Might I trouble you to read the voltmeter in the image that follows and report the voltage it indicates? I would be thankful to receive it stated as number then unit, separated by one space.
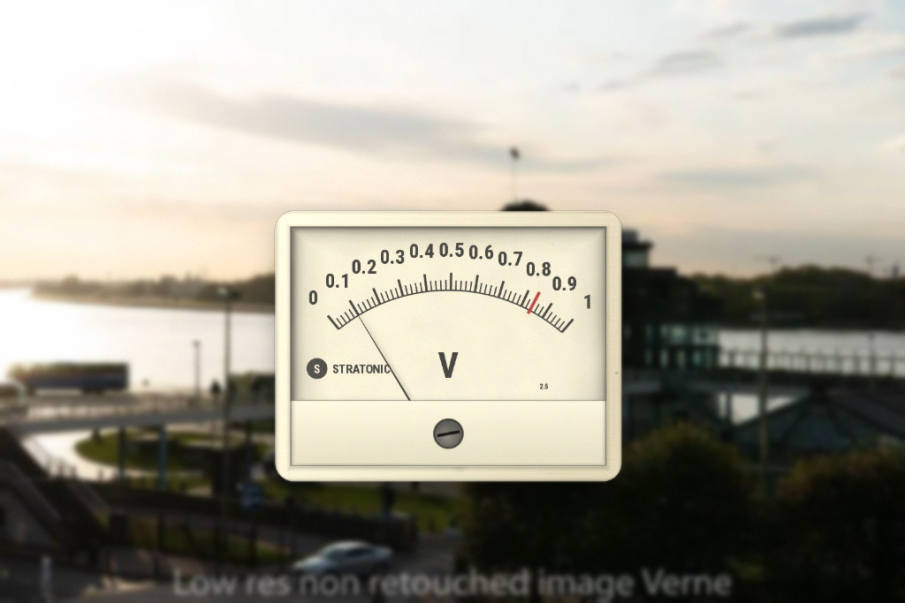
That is 0.1 V
